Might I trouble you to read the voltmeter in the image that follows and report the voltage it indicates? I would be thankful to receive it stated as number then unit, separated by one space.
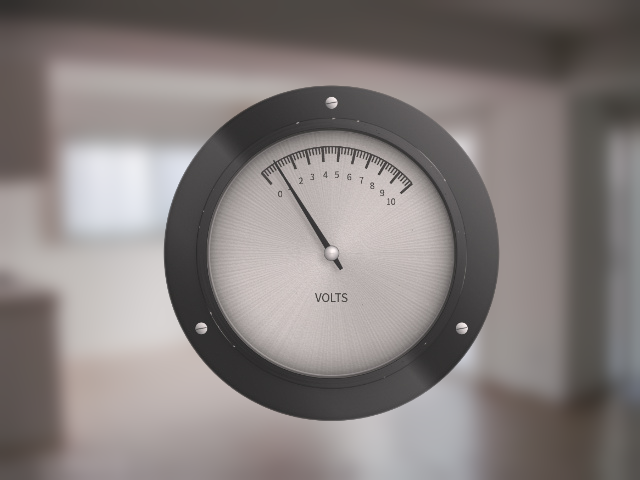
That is 1 V
